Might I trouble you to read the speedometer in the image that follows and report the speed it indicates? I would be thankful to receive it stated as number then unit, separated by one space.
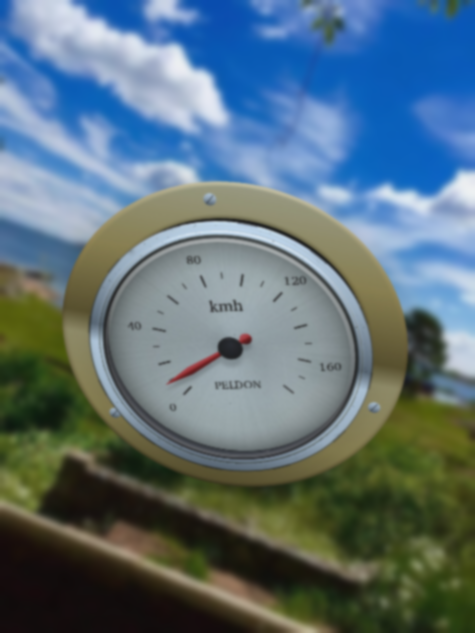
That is 10 km/h
